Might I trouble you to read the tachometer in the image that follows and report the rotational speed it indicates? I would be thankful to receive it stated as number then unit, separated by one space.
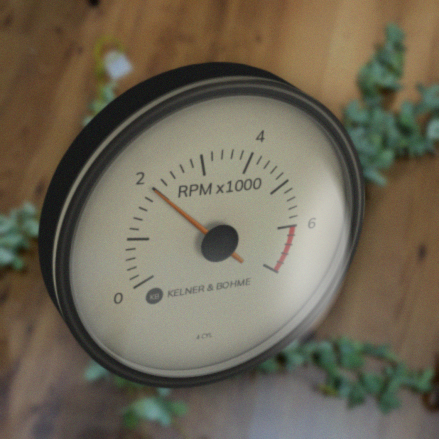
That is 2000 rpm
